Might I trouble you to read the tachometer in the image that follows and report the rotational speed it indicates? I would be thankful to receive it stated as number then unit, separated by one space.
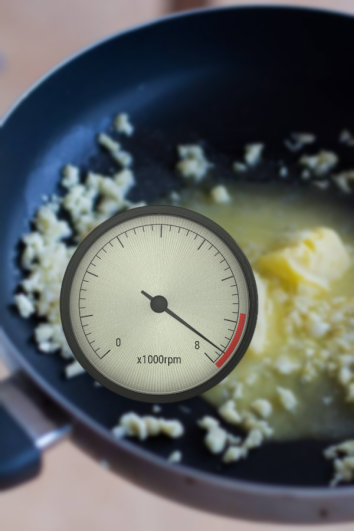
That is 7700 rpm
